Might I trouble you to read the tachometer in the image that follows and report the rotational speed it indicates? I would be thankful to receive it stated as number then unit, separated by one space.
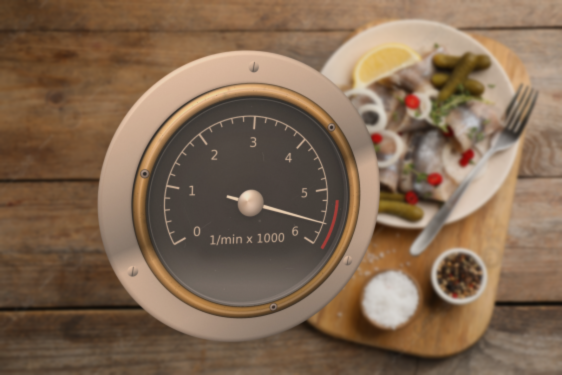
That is 5600 rpm
